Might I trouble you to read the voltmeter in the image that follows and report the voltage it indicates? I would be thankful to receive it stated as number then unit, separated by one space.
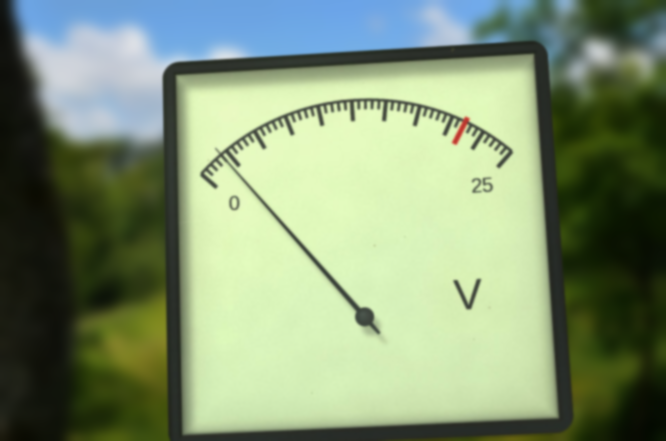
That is 2 V
